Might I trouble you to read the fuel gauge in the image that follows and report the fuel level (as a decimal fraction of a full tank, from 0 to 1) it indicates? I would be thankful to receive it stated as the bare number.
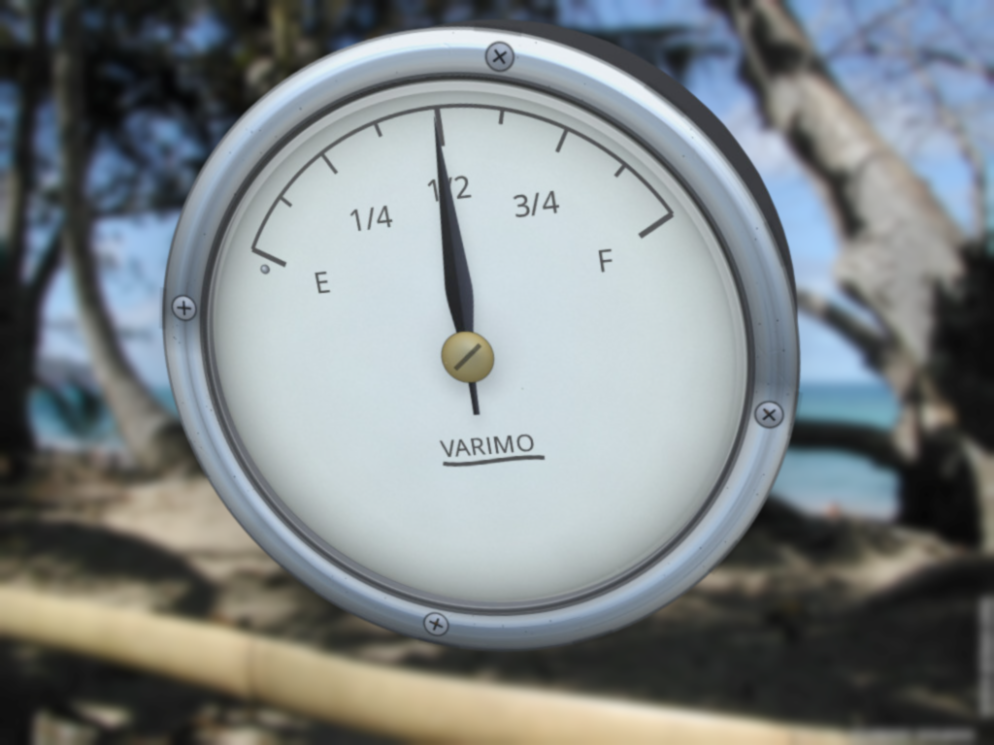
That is 0.5
